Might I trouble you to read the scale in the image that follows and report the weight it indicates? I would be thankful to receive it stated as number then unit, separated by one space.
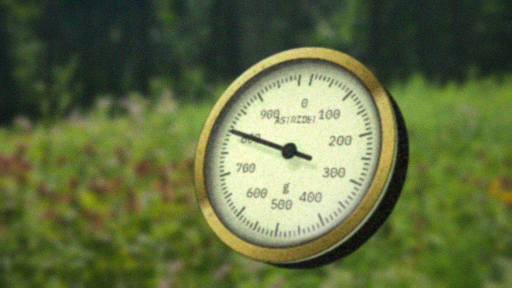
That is 800 g
